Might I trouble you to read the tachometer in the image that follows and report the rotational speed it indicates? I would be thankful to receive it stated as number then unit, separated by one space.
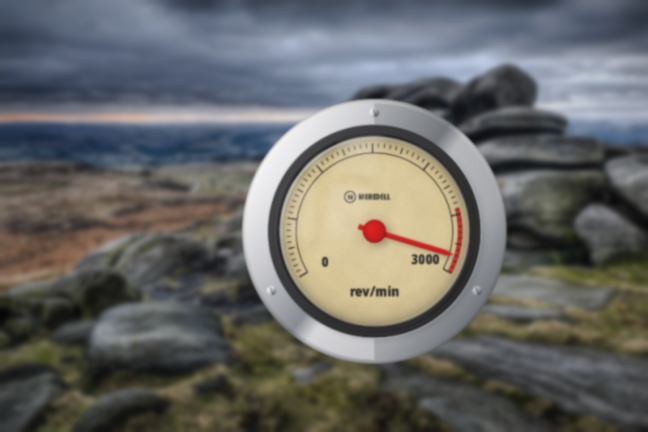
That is 2850 rpm
